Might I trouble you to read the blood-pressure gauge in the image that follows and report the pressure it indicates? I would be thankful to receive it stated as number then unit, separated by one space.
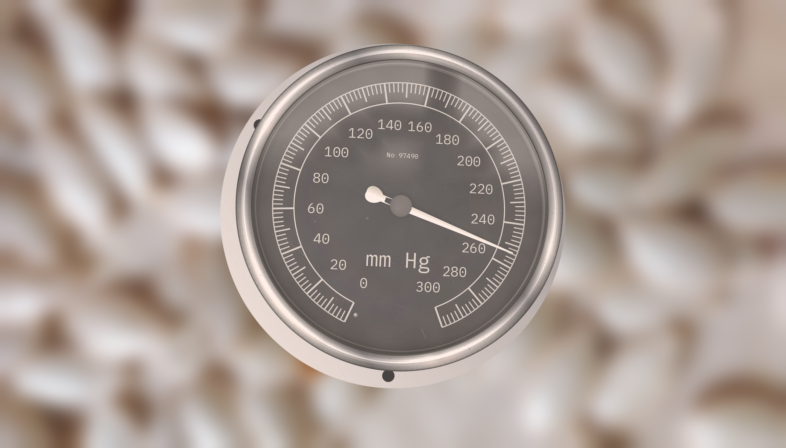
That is 254 mmHg
